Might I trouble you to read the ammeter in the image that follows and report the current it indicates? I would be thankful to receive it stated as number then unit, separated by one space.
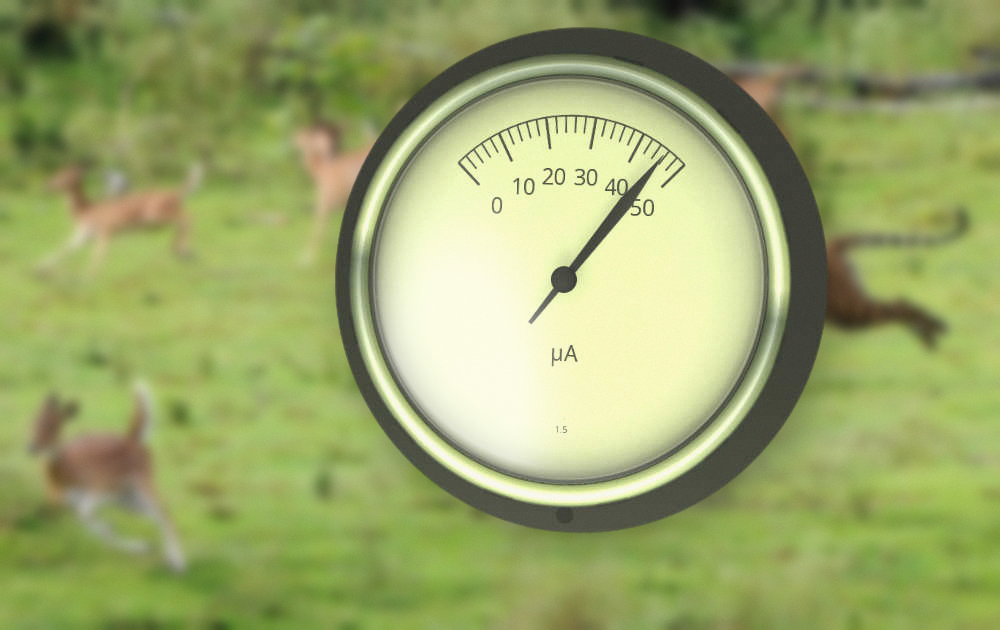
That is 46 µA
